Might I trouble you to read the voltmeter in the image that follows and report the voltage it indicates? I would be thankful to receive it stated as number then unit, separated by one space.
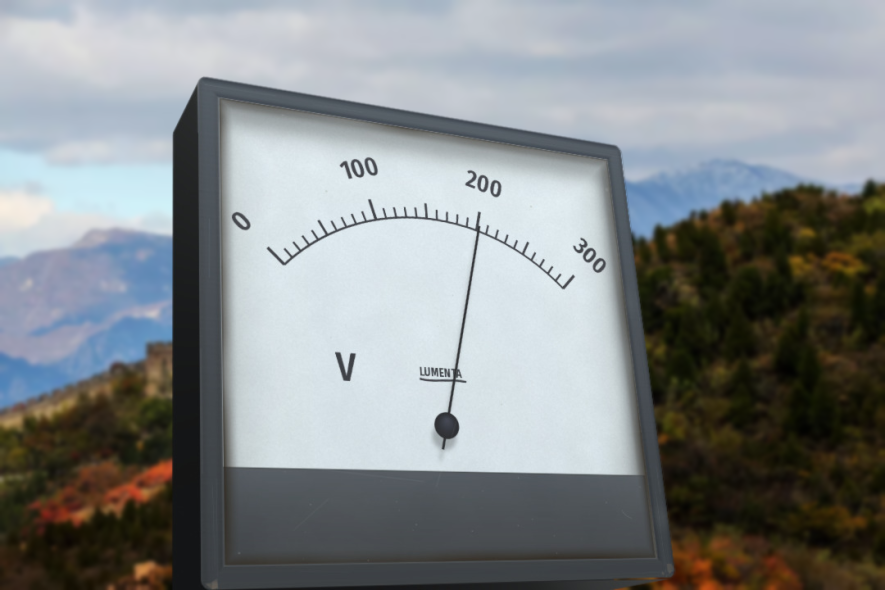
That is 200 V
